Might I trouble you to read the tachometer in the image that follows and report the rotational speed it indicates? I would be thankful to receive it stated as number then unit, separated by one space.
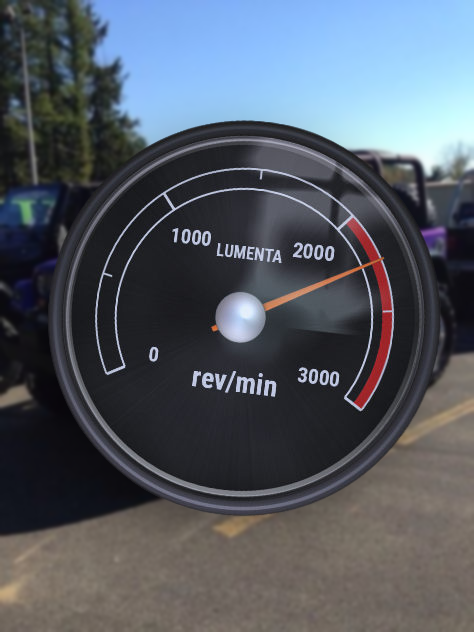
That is 2250 rpm
